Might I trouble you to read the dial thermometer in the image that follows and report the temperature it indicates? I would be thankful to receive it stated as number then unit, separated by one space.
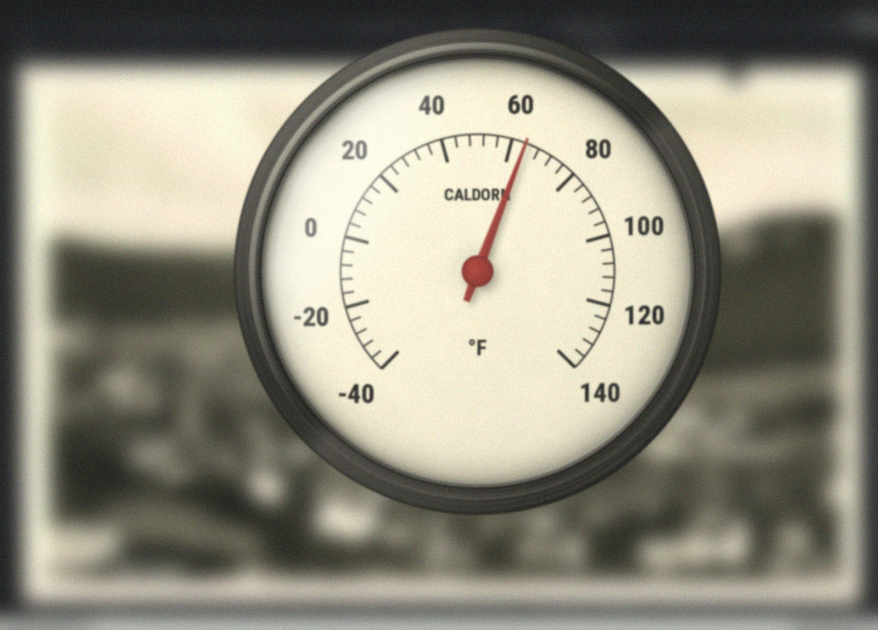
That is 64 °F
